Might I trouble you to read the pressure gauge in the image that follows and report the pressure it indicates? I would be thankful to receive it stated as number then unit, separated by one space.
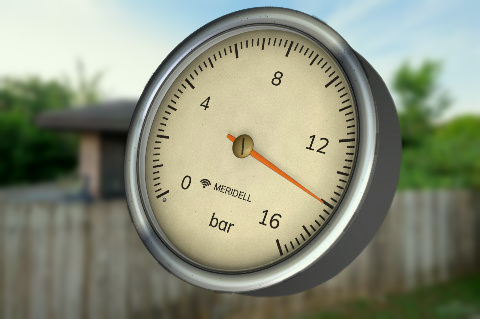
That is 14 bar
